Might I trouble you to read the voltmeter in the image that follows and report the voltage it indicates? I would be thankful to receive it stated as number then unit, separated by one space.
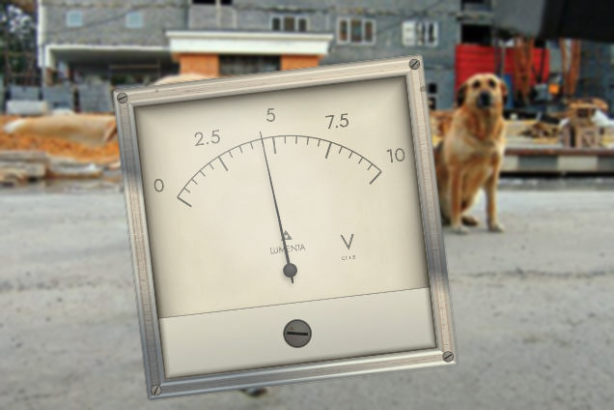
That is 4.5 V
